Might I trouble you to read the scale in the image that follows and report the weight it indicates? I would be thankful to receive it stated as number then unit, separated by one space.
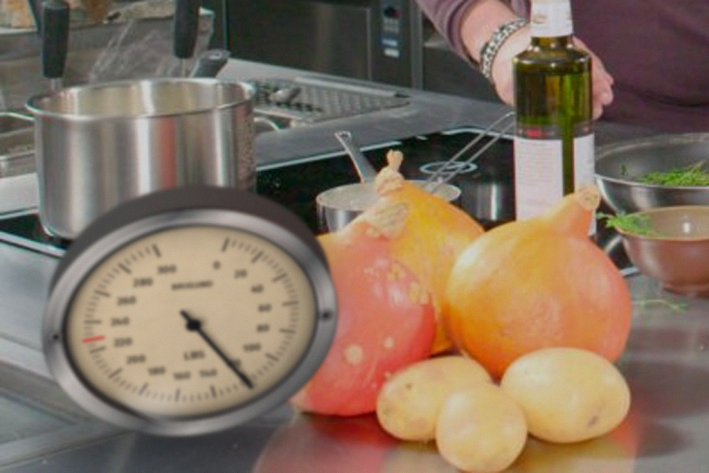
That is 120 lb
